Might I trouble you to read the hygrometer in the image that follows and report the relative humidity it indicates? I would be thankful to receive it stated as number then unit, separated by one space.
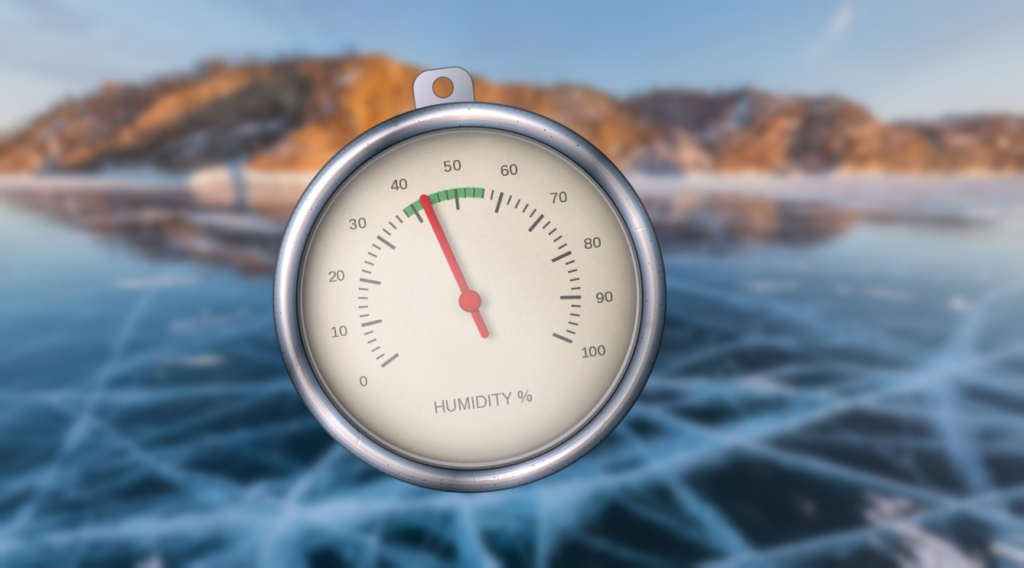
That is 43 %
